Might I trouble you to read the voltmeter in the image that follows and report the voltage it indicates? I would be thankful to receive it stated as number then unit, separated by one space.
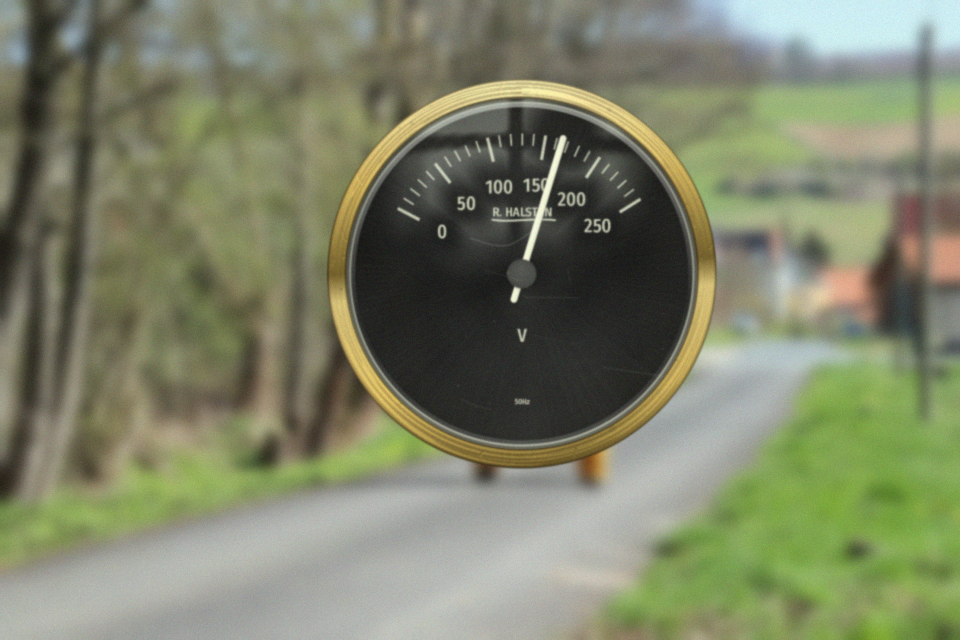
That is 165 V
